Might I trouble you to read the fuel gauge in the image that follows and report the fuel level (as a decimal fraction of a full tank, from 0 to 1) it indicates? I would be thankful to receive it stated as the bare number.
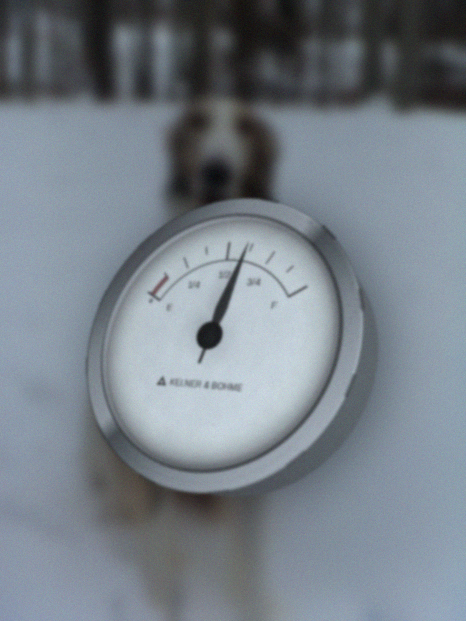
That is 0.625
